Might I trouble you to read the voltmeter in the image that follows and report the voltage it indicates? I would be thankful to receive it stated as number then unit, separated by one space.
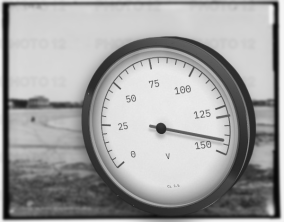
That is 142.5 V
